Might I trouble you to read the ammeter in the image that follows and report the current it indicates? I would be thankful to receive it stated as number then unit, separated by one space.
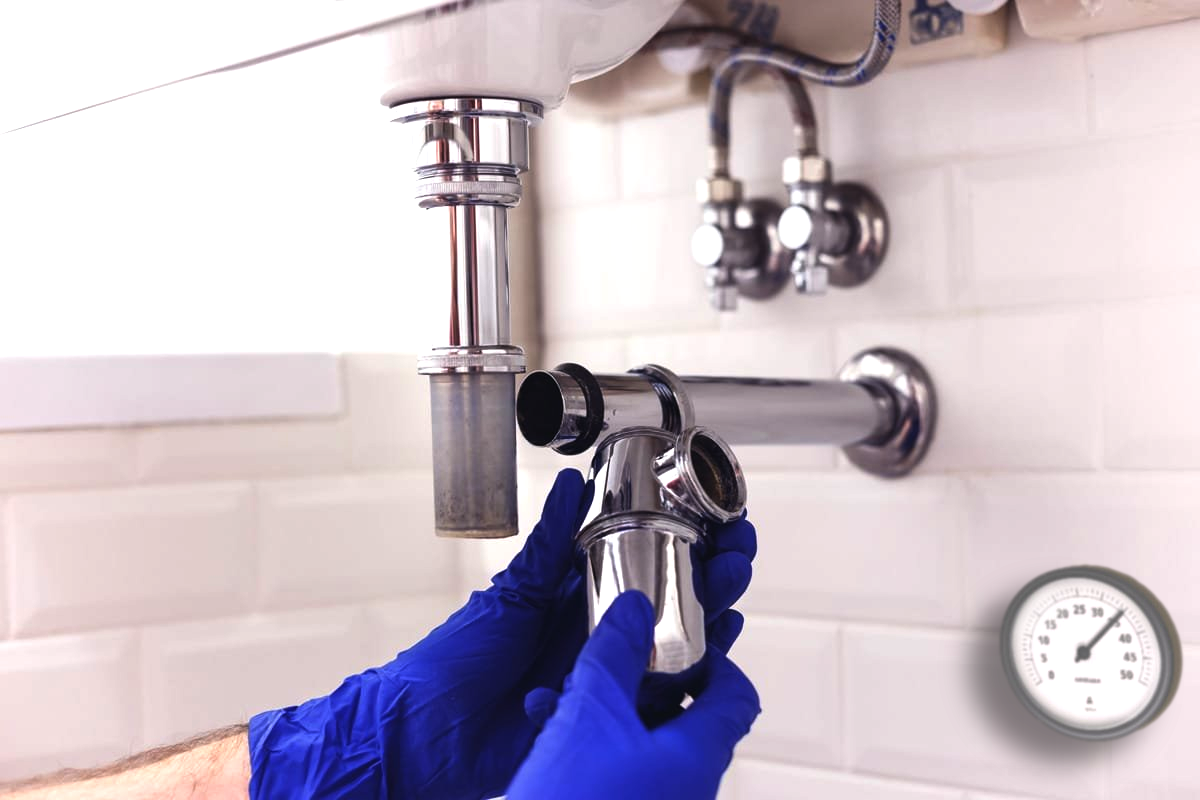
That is 35 A
